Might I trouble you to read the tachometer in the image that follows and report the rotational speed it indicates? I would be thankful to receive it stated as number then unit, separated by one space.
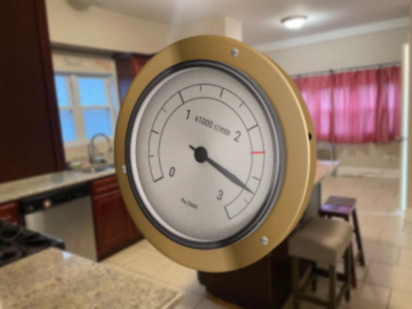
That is 2625 rpm
